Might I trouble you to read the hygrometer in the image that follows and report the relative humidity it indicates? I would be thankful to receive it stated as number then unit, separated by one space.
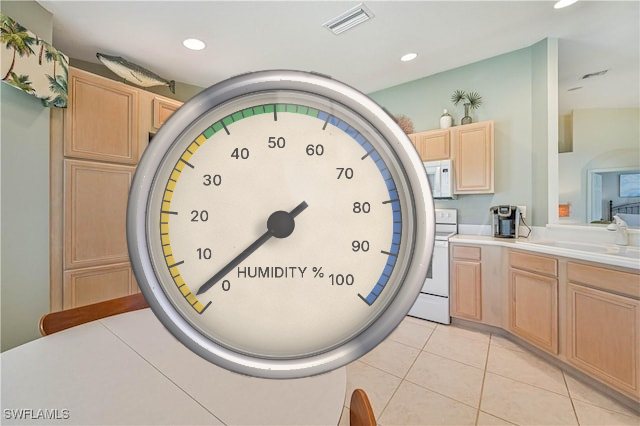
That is 3 %
